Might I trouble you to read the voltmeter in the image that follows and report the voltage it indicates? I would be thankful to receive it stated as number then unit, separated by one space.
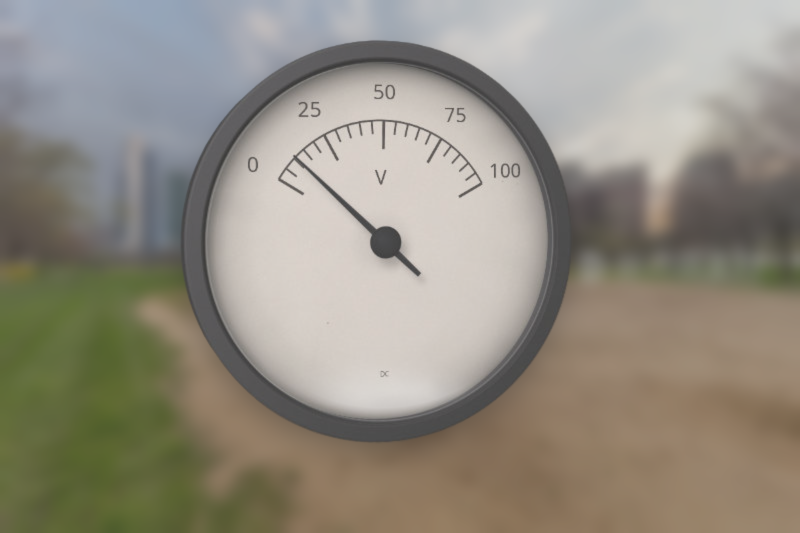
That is 10 V
